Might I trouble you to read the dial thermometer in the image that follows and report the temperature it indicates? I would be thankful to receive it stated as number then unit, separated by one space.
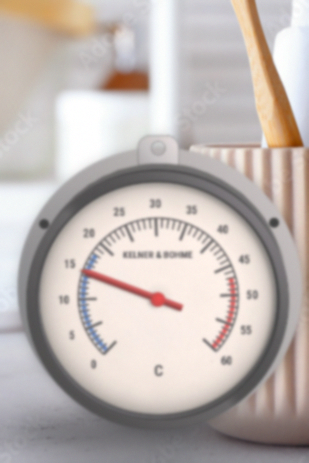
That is 15 °C
